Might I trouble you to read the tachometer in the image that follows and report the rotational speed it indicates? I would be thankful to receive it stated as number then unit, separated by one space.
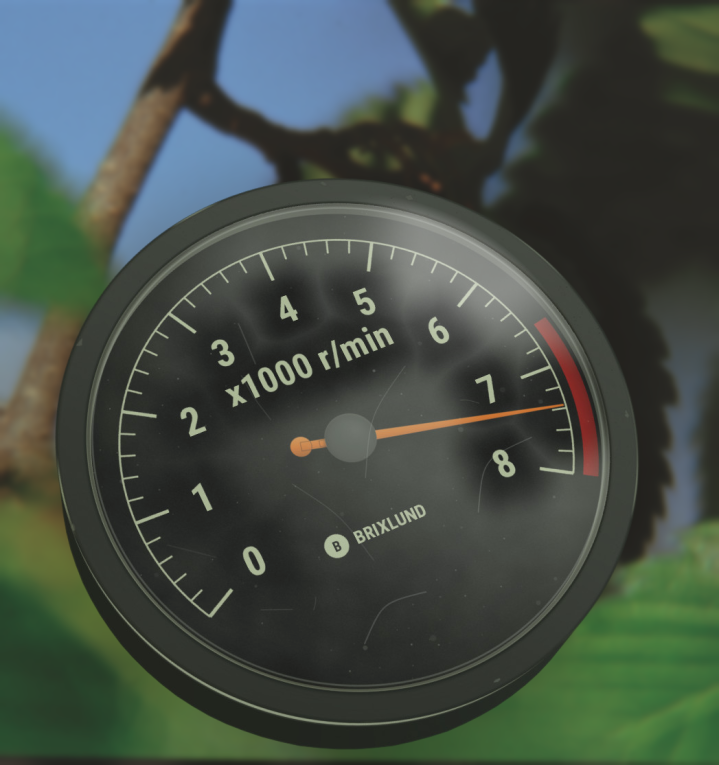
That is 7400 rpm
